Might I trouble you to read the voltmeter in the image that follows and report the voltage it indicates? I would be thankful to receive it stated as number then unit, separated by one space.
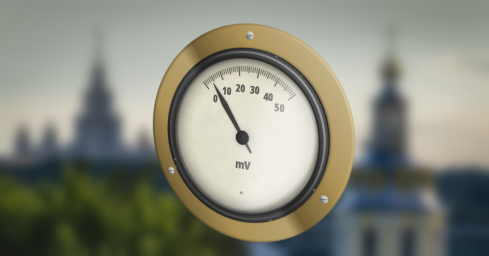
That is 5 mV
